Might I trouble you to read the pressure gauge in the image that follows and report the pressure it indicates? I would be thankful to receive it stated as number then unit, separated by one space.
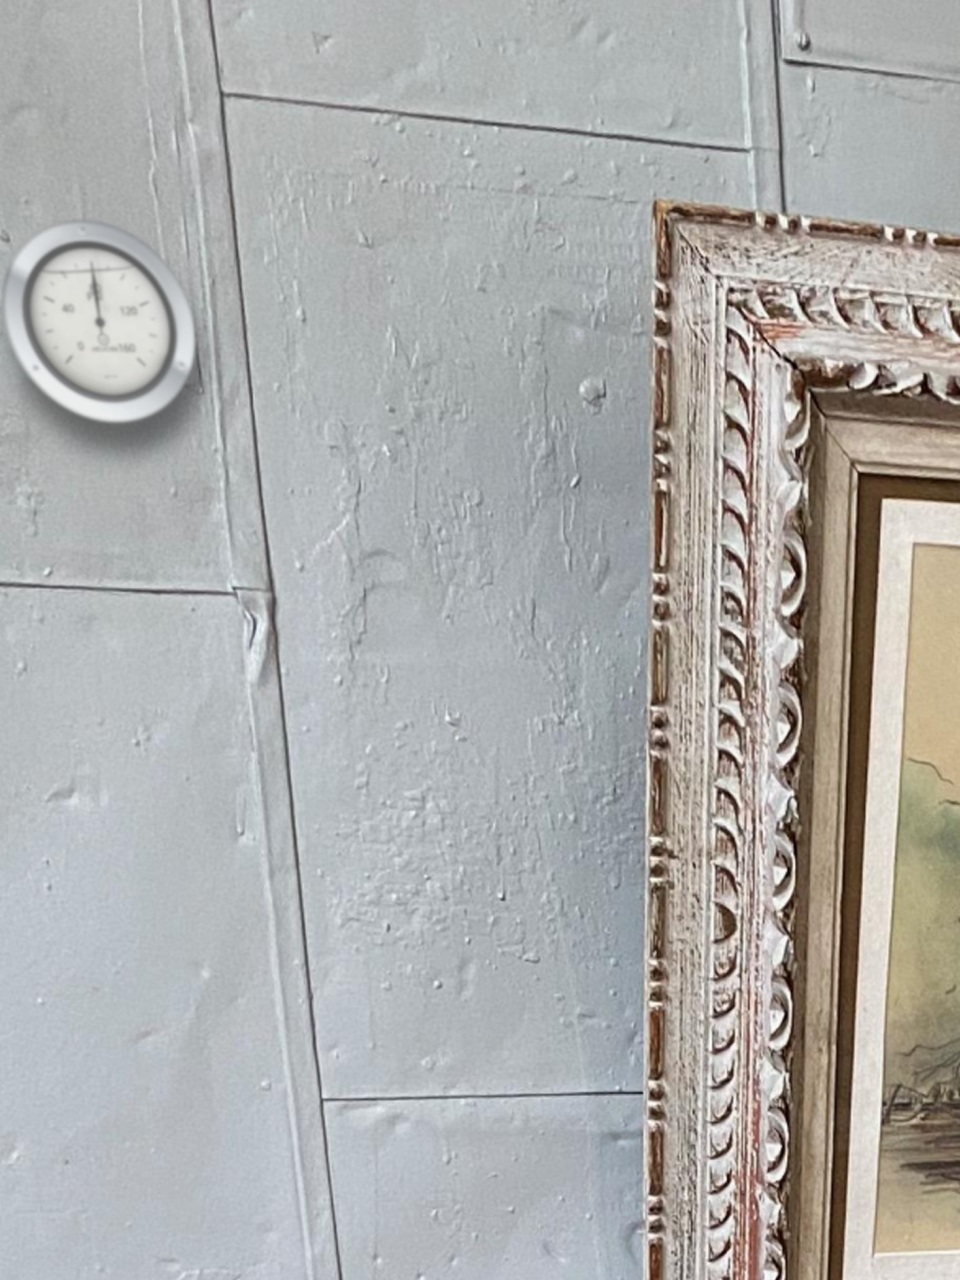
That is 80 psi
